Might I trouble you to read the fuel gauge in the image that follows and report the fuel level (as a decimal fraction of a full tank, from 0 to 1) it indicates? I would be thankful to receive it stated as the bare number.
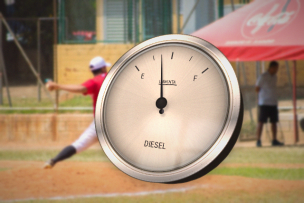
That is 0.375
